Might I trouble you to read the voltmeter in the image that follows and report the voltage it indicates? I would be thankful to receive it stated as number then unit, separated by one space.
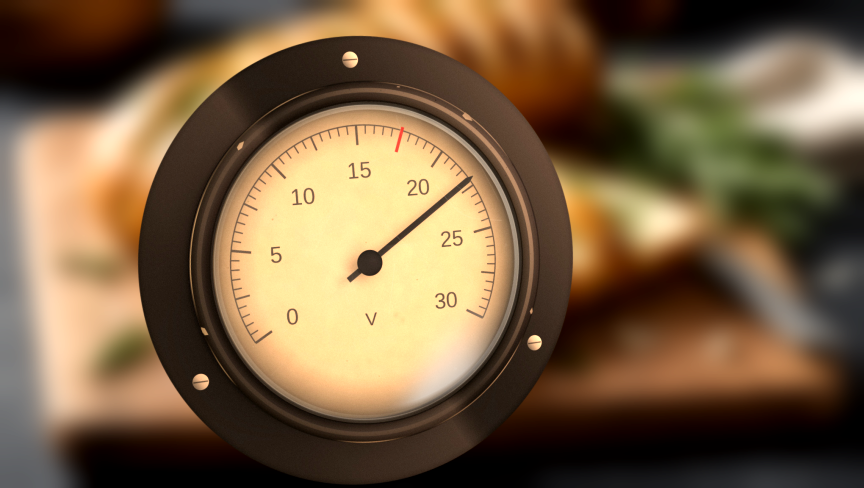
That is 22 V
